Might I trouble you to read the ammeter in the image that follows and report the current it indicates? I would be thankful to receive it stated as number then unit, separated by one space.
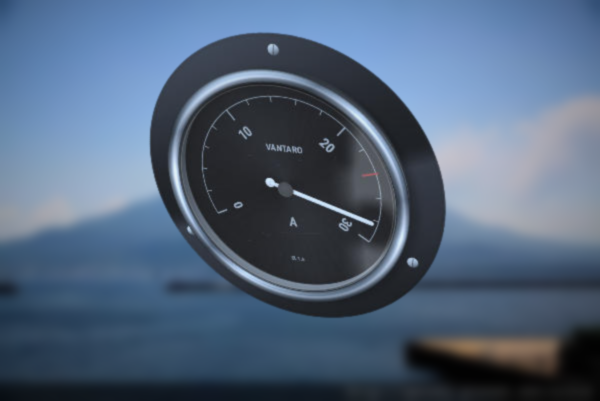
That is 28 A
